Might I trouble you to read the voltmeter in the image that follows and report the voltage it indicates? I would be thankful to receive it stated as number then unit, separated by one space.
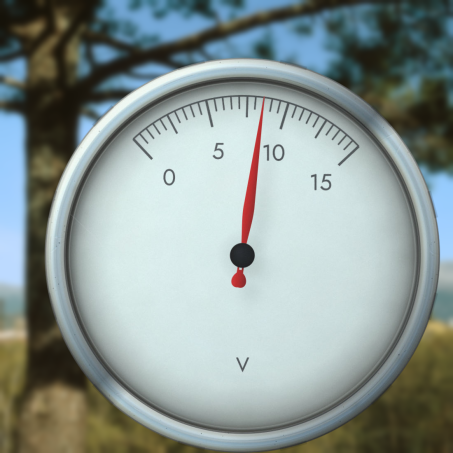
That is 8.5 V
